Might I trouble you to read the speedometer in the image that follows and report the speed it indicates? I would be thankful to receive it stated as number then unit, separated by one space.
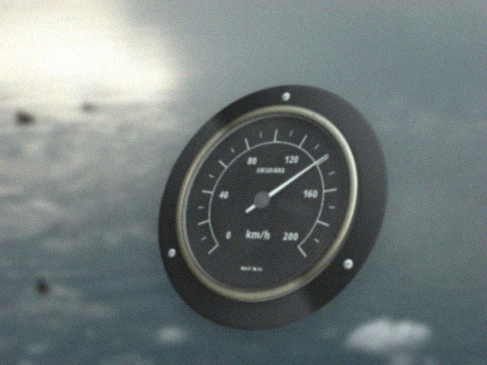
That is 140 km/h
